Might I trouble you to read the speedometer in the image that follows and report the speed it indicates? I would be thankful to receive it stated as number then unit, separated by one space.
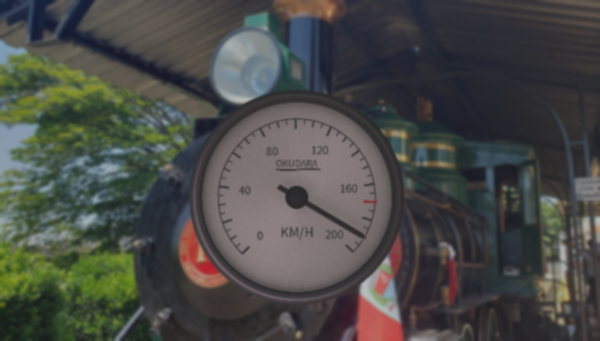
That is 190 km/h
